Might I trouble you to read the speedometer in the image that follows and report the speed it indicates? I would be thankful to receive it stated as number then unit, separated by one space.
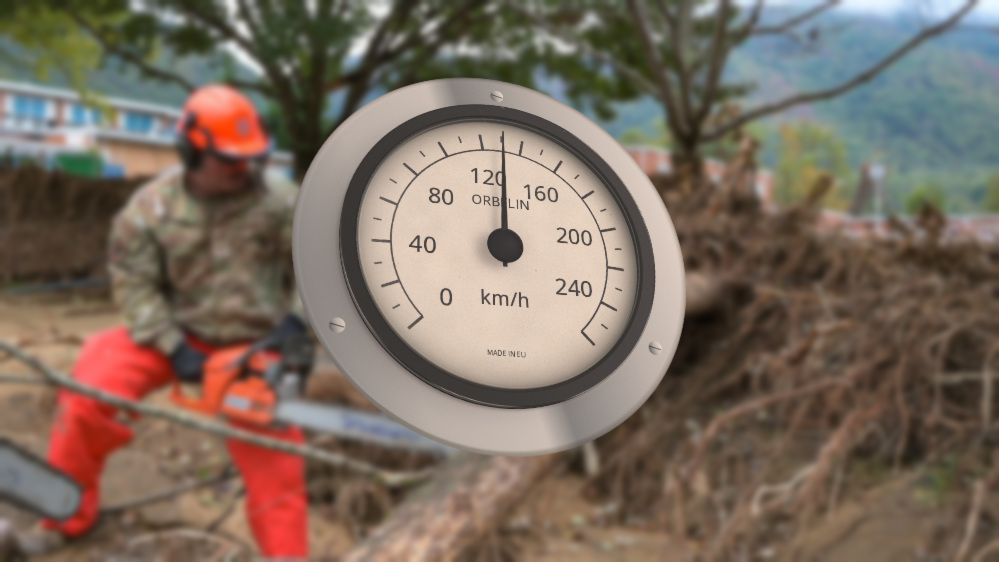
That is 130 km/h
